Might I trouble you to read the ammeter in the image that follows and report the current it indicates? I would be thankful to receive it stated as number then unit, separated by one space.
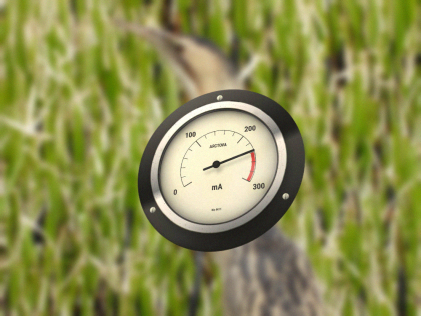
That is 240 mA
